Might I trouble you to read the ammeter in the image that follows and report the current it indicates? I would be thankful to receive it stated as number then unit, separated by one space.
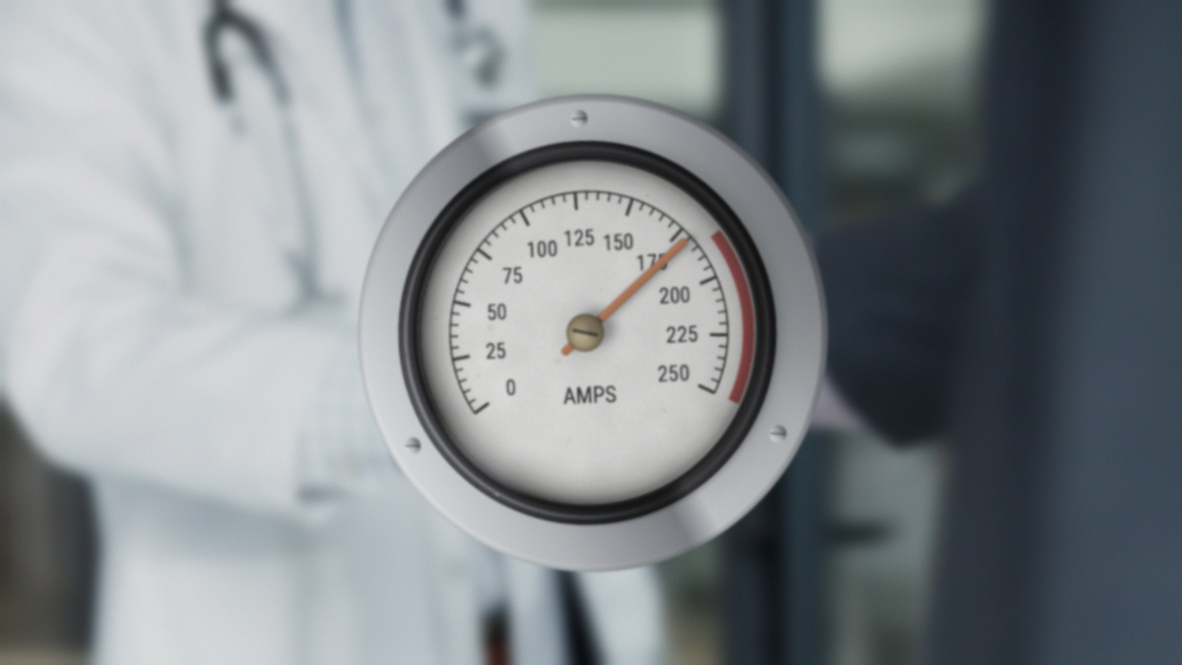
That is 180 A
